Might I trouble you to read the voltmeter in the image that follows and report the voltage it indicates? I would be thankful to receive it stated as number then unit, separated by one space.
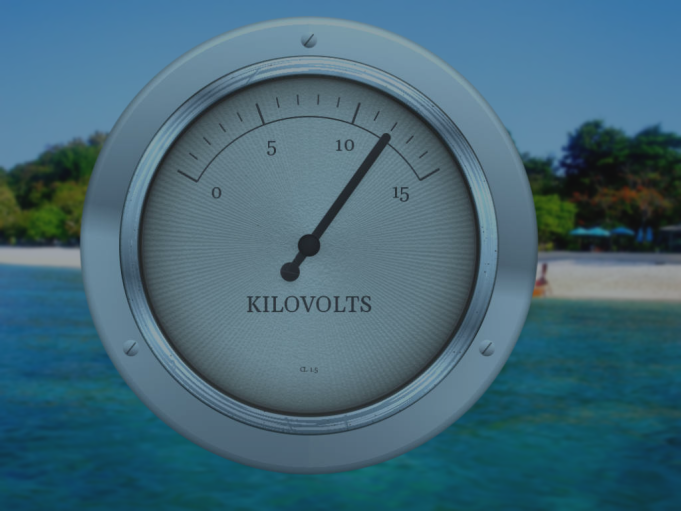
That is 12 kV
